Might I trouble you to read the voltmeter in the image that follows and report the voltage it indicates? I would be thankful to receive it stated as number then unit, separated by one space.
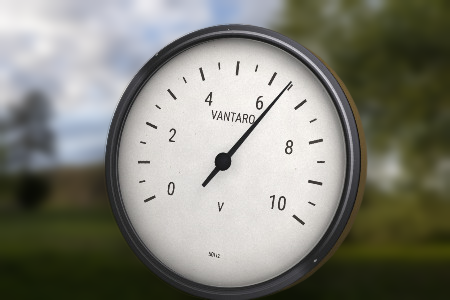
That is 6.5 V
